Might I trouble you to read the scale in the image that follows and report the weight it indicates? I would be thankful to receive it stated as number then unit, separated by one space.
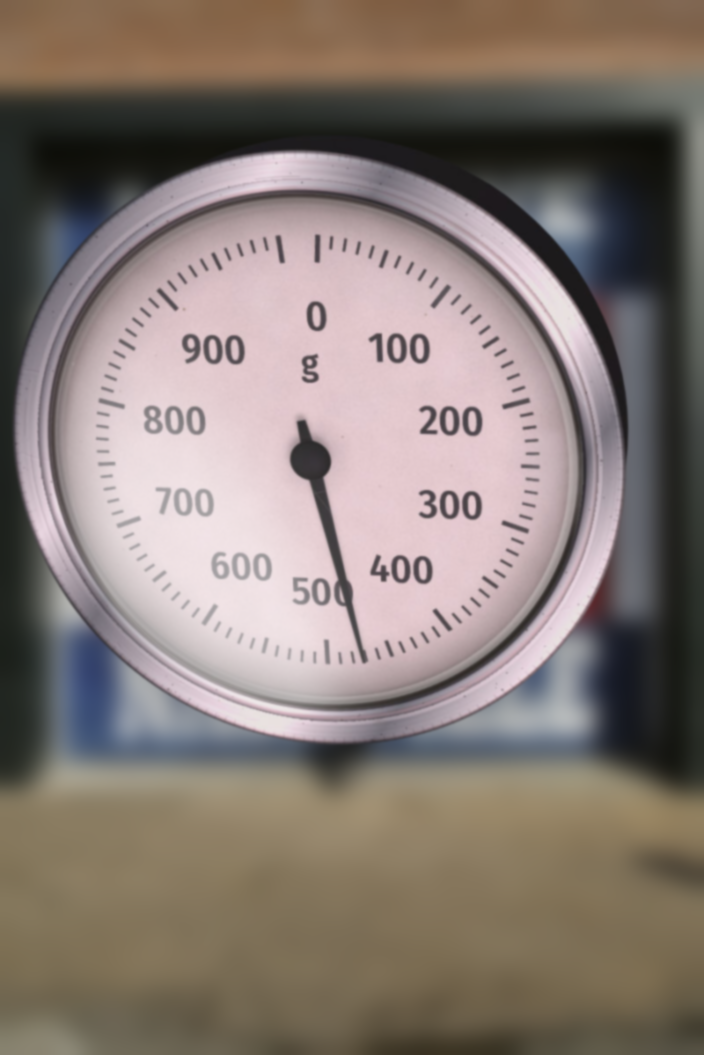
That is 470 g
